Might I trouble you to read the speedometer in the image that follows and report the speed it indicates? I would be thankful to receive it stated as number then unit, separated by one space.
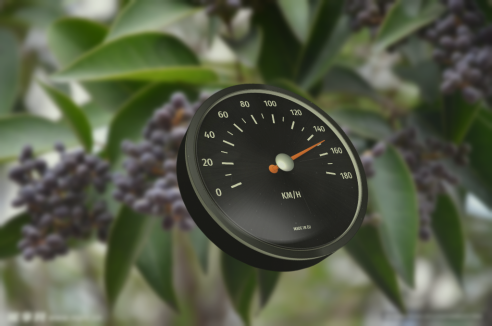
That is 150 km/h
